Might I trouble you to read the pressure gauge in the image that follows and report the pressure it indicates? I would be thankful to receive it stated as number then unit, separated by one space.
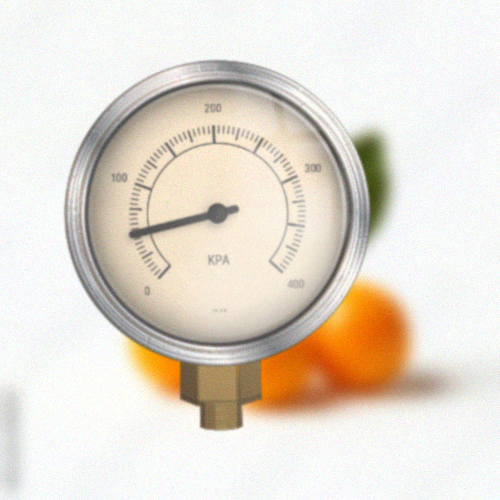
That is 50 kPa
